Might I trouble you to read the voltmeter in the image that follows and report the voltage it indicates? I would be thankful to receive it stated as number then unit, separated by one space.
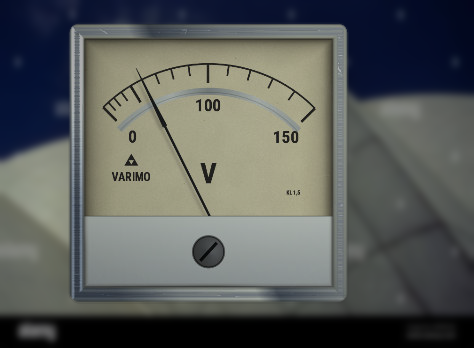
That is 60 V
